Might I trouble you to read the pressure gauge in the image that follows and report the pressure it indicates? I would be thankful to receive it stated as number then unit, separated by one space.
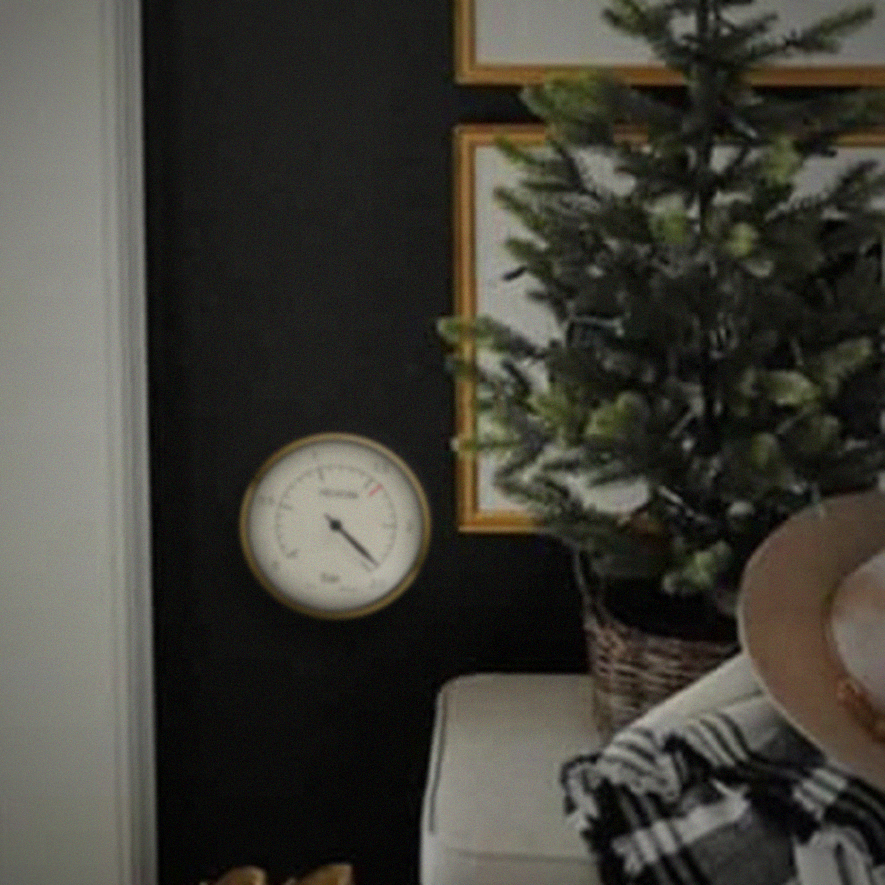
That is 2.4 bar
